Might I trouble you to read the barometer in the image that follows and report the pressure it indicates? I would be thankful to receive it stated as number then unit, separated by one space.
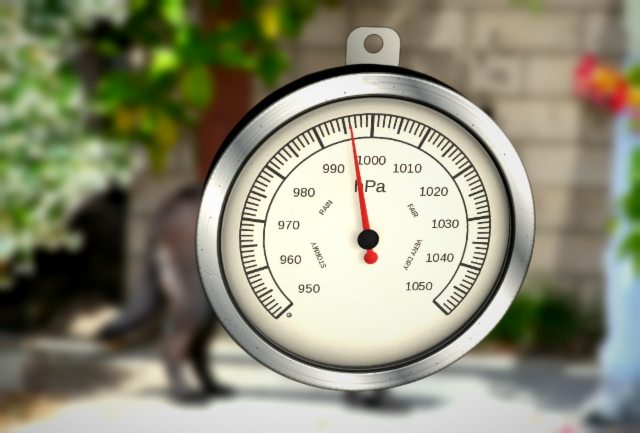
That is 996 hPa
